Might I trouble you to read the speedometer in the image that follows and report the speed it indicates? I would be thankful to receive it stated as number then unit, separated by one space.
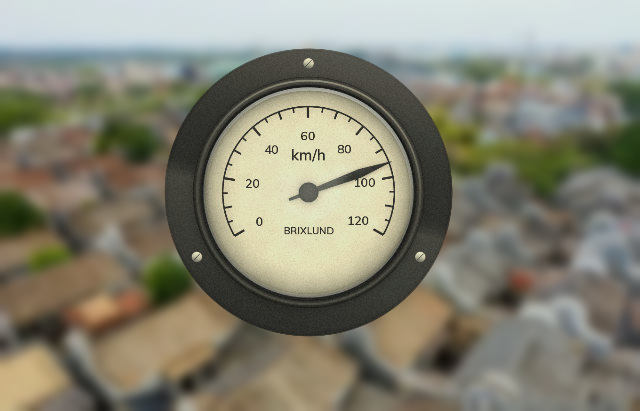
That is 95 km/h
